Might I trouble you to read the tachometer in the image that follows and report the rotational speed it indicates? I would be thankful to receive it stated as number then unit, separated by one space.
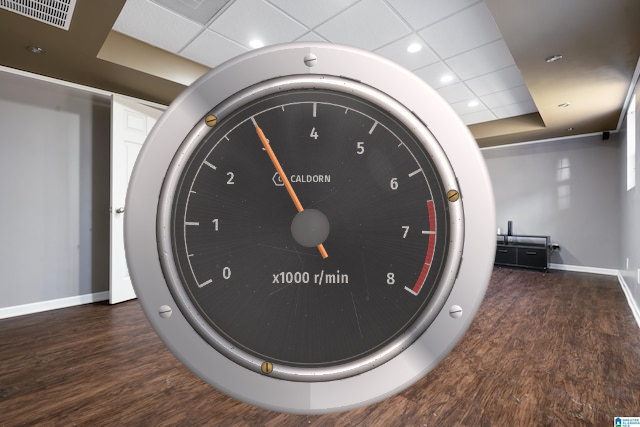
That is 3000 rpm
